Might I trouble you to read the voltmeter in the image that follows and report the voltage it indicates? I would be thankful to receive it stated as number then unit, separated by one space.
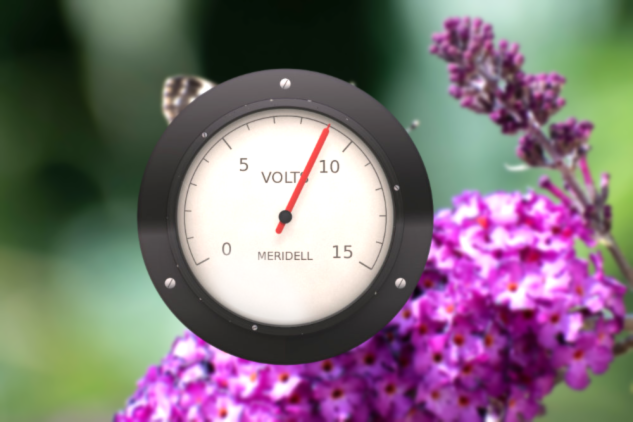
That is 9 V
